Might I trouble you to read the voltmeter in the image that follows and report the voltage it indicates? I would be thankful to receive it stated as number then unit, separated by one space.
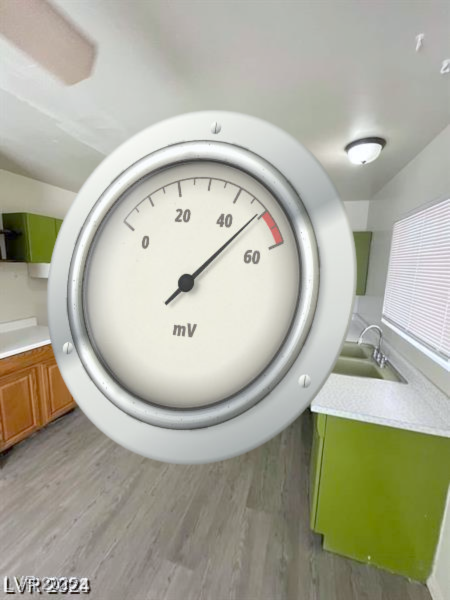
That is 50 mV
